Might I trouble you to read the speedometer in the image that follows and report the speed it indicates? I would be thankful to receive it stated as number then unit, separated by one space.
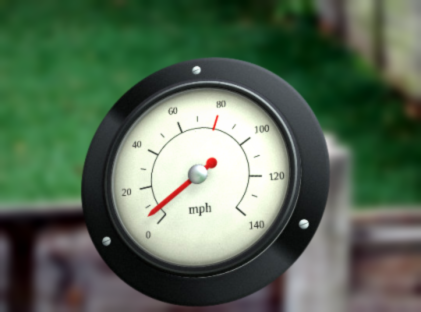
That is 5 mph
